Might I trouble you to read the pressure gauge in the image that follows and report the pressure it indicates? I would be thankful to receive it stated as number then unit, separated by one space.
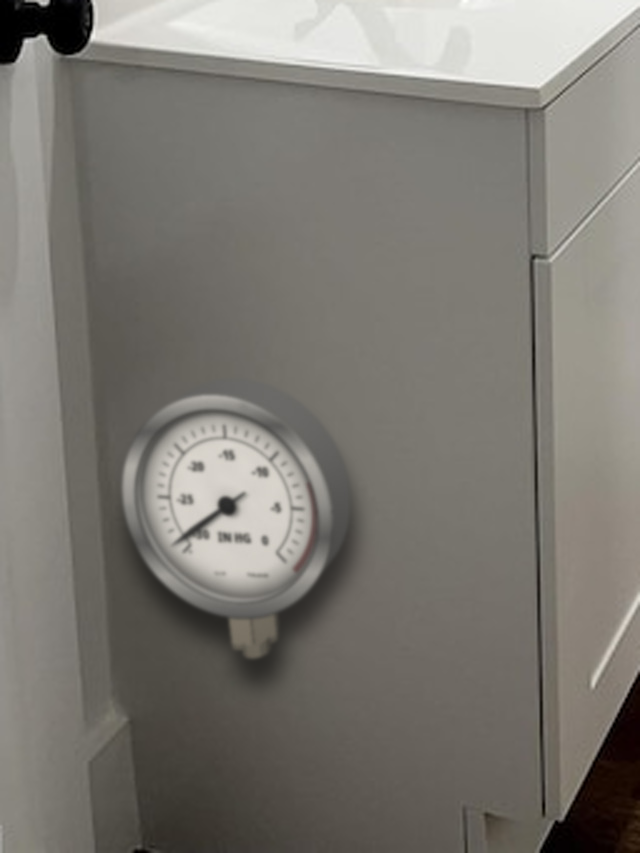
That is -29 inHg
